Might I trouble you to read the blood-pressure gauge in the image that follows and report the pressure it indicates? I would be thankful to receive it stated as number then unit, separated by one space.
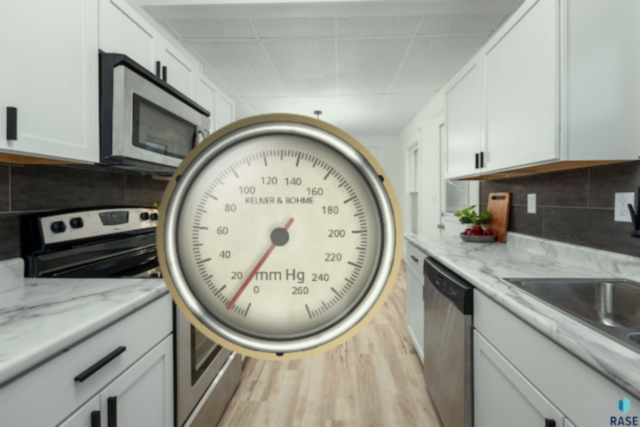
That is 10 mmHg
